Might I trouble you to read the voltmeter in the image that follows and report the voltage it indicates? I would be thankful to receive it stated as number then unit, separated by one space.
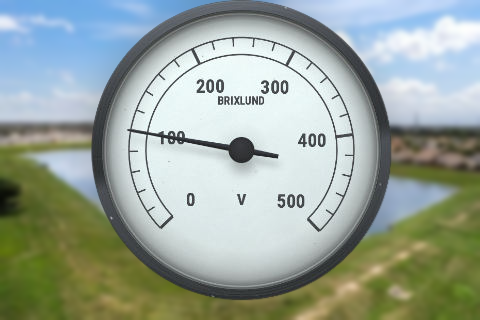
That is 100 V
